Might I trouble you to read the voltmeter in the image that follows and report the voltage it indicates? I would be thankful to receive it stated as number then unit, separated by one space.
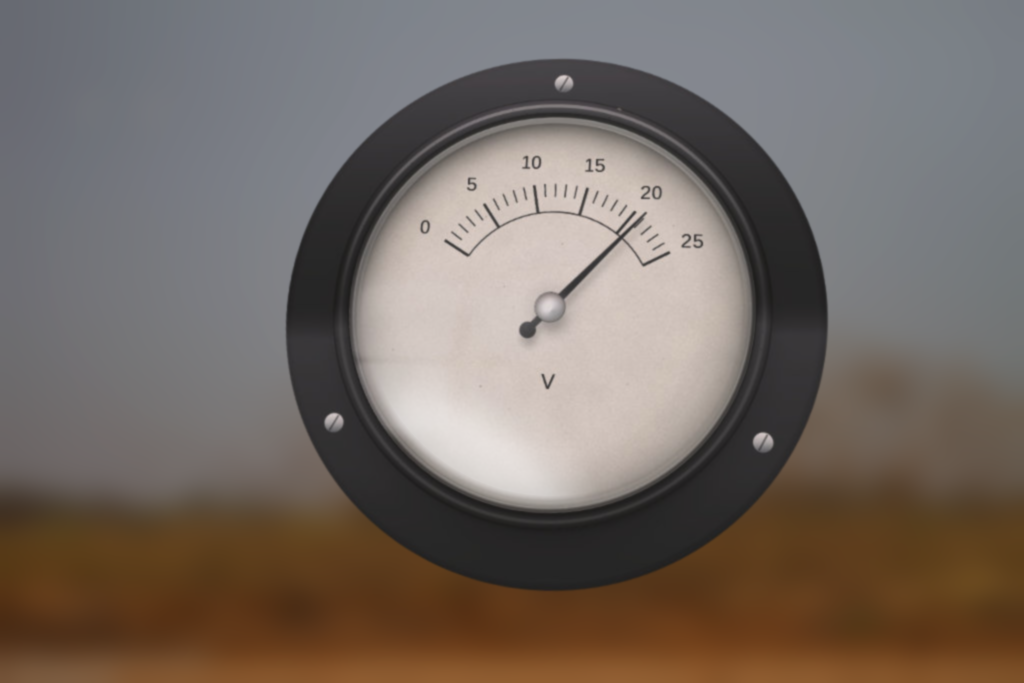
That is 21 V
